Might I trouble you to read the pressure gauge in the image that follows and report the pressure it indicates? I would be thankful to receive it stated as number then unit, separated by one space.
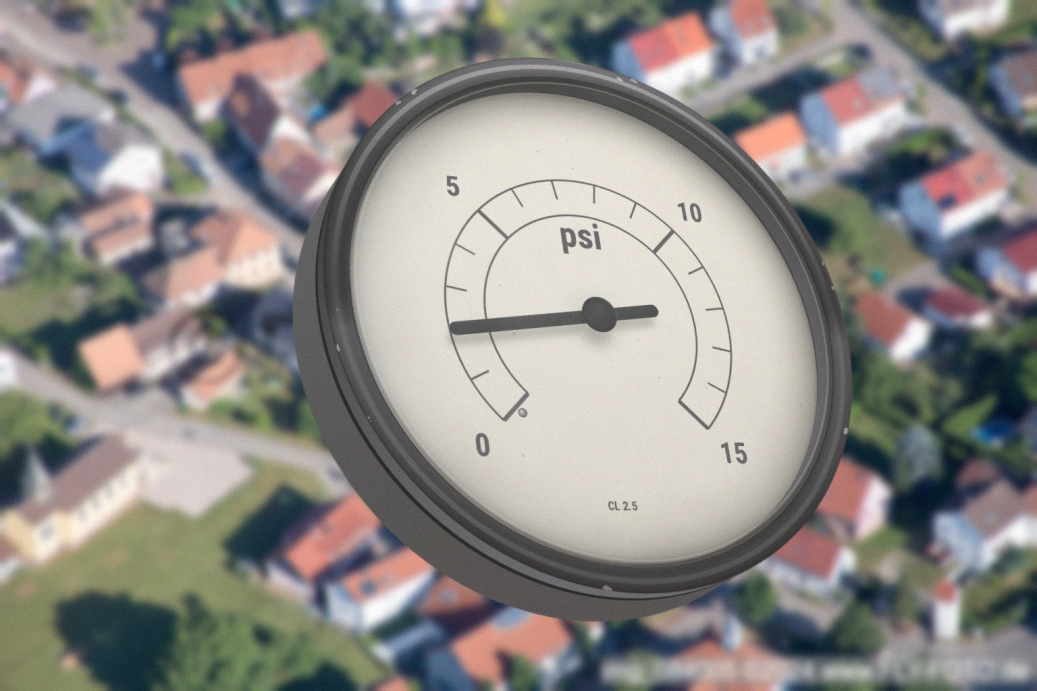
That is 2 psi
